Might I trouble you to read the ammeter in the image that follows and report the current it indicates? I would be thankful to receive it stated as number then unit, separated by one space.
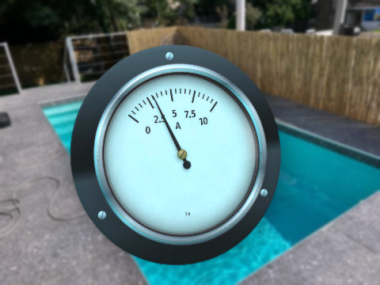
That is 3 A
